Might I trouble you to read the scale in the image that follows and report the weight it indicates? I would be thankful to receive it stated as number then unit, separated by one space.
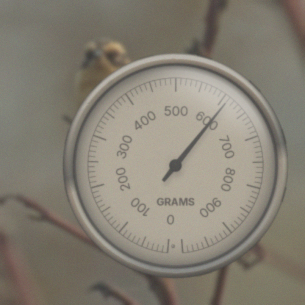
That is 610 g
